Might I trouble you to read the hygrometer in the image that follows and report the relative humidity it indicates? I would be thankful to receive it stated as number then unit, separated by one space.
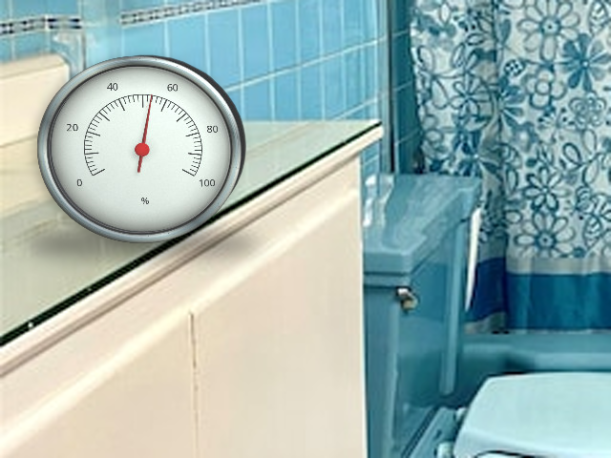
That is 54 %
